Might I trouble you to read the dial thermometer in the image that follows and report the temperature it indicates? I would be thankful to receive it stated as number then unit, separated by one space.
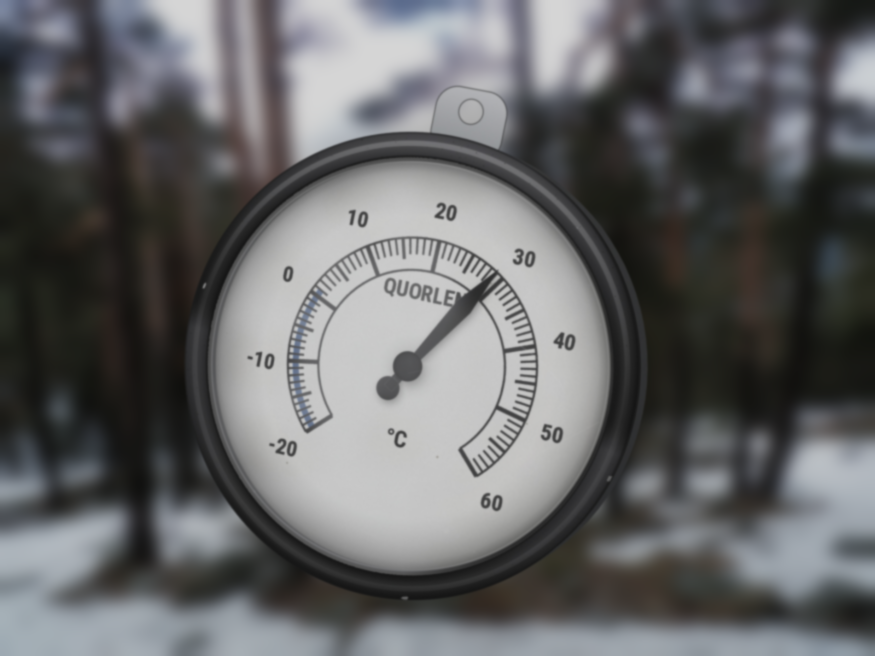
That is 29 °C
